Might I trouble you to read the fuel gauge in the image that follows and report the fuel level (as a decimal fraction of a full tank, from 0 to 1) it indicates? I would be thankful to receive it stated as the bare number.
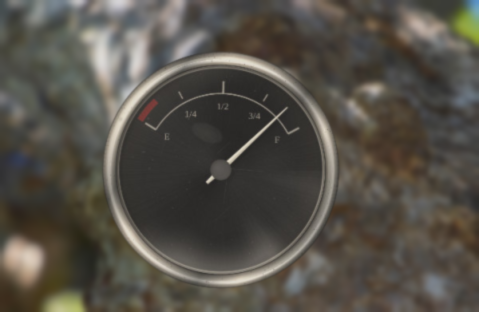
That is 0.875
